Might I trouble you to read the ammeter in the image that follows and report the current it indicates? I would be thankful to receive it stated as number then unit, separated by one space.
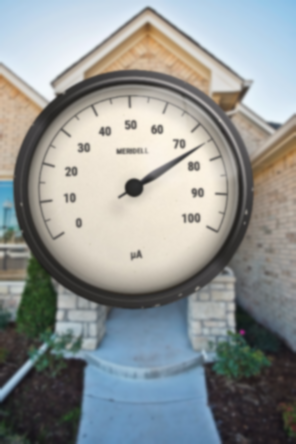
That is 75 µA
